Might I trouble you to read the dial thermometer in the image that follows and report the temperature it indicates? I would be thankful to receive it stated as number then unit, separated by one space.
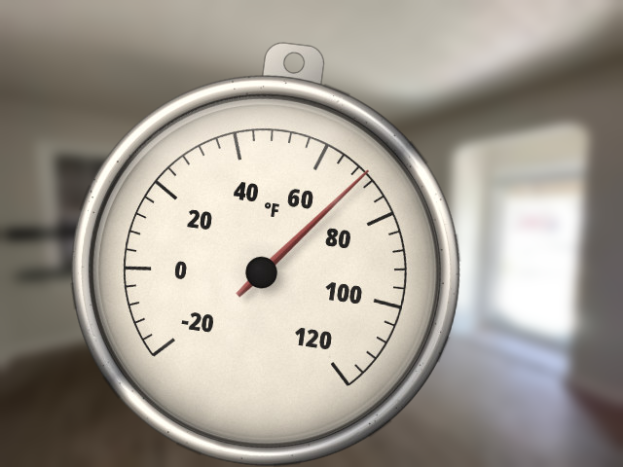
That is 70 °F
